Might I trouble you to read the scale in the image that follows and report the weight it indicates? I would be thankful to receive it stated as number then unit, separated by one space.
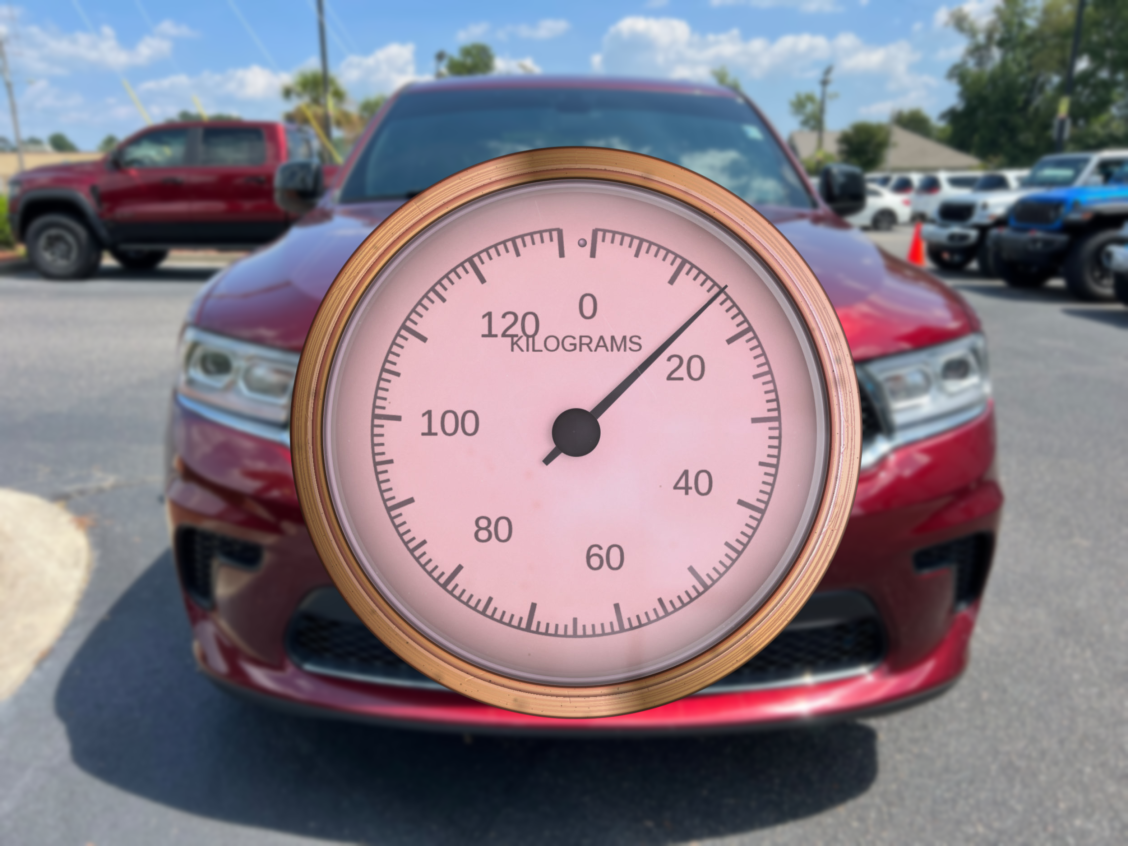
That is 15 kg
